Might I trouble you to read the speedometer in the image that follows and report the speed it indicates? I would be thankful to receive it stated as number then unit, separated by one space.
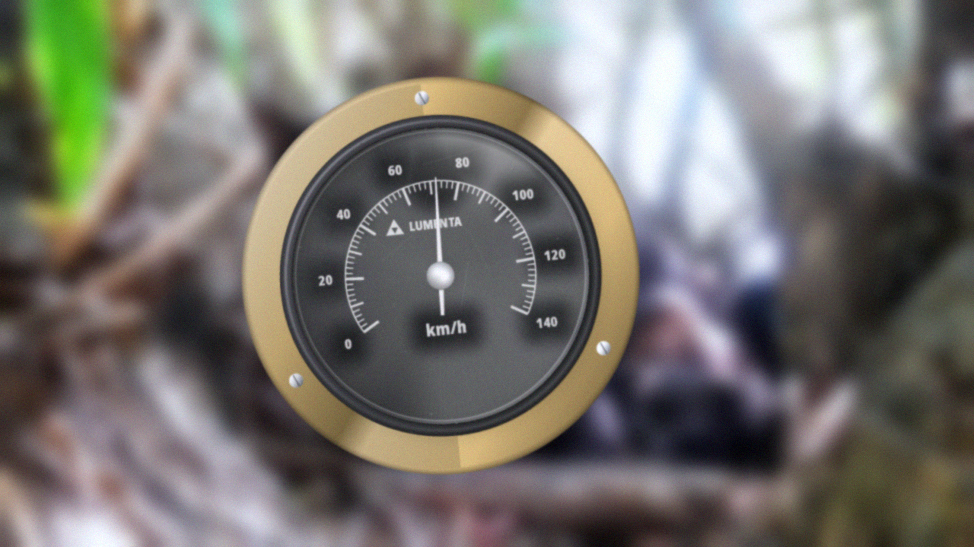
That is 72 km/h
